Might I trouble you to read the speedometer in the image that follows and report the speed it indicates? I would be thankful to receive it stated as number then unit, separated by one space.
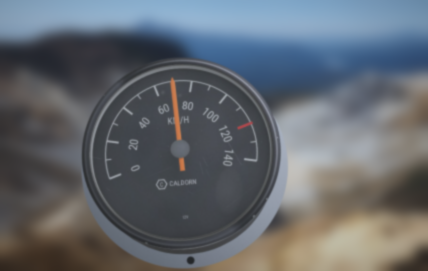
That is 70 km/h
